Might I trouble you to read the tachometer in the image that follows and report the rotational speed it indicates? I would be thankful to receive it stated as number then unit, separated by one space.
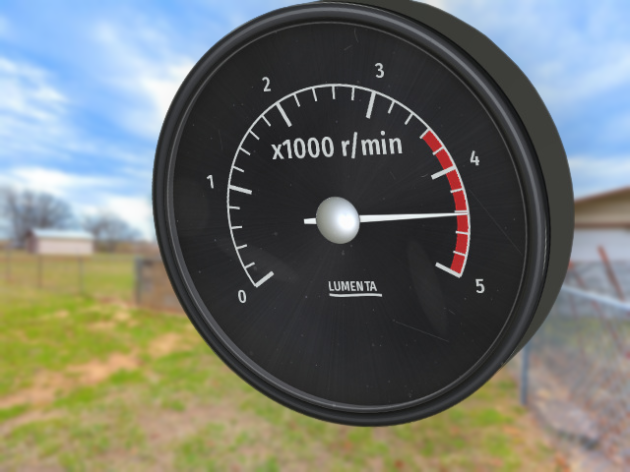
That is 4400 rpm
